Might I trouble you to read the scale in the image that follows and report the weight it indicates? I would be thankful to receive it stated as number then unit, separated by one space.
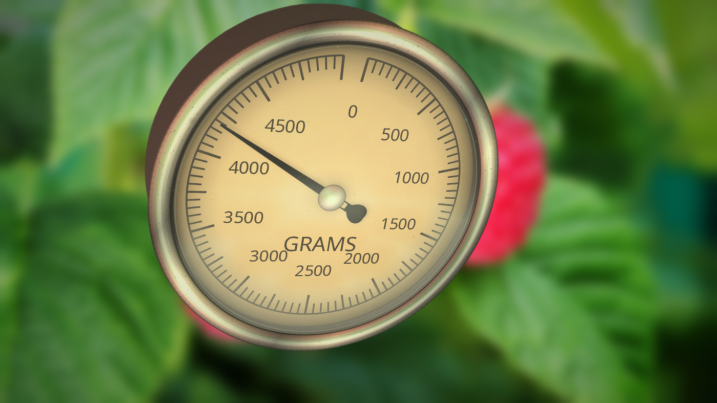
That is 4200 g
